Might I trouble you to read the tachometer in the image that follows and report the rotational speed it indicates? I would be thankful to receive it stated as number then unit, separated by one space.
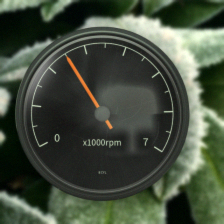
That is 2500 rpm
